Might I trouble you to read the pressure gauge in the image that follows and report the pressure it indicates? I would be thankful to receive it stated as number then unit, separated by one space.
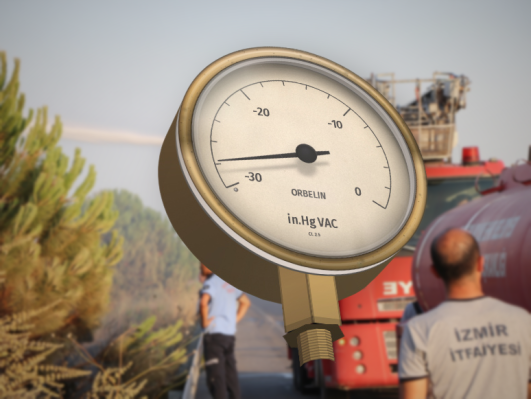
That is -28 inHg
